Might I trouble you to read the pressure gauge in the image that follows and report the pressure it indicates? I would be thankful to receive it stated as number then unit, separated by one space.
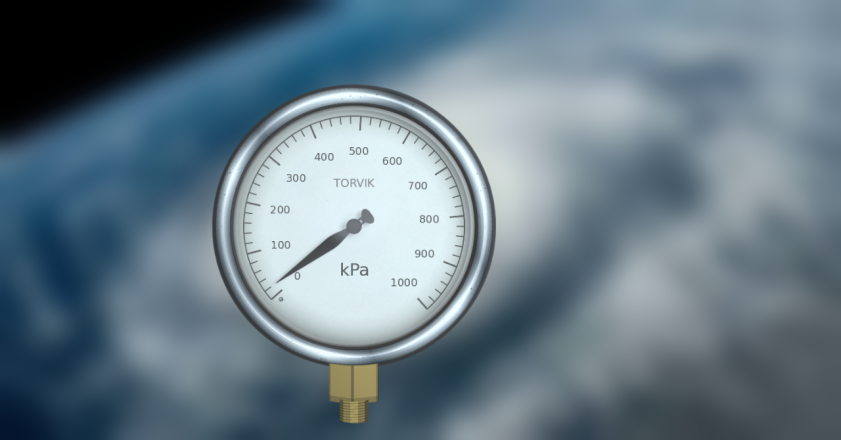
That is 20 kPa
